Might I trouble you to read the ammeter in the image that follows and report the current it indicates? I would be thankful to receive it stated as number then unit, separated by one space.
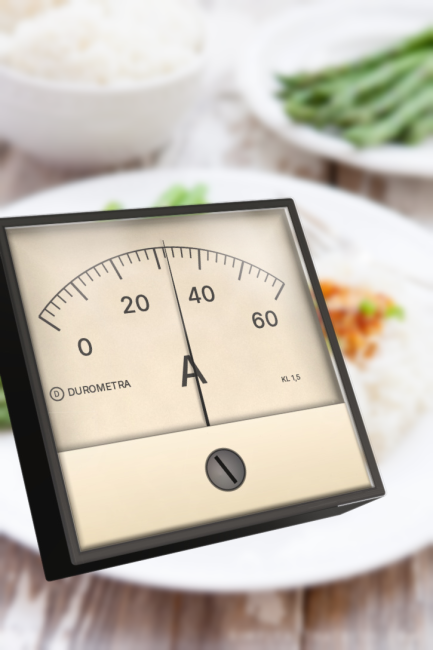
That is 32 A
